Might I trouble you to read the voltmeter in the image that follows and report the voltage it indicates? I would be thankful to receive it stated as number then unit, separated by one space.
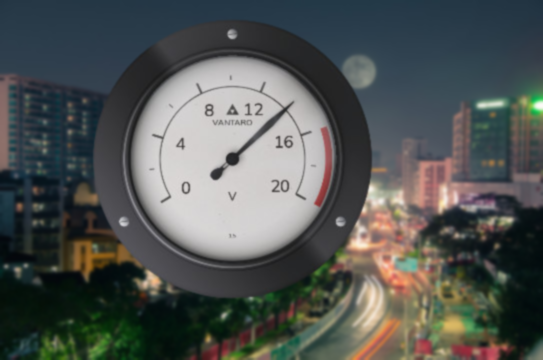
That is 14 V
